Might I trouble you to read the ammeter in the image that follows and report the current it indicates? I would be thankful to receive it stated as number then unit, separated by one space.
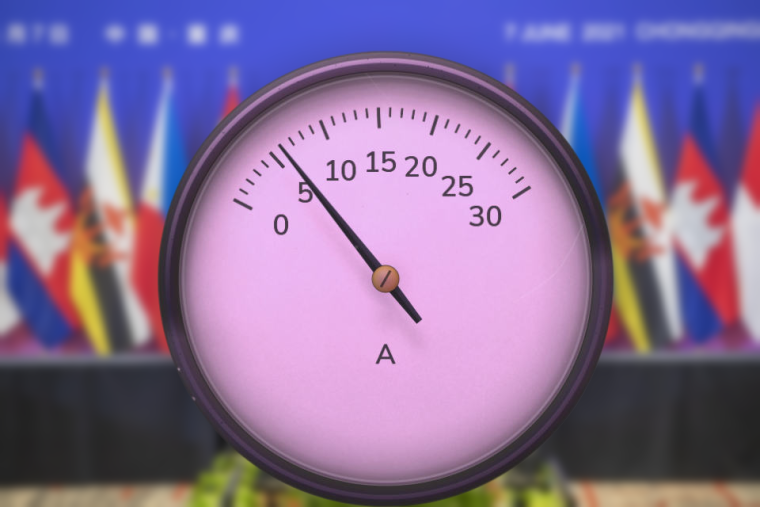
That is 6 A
